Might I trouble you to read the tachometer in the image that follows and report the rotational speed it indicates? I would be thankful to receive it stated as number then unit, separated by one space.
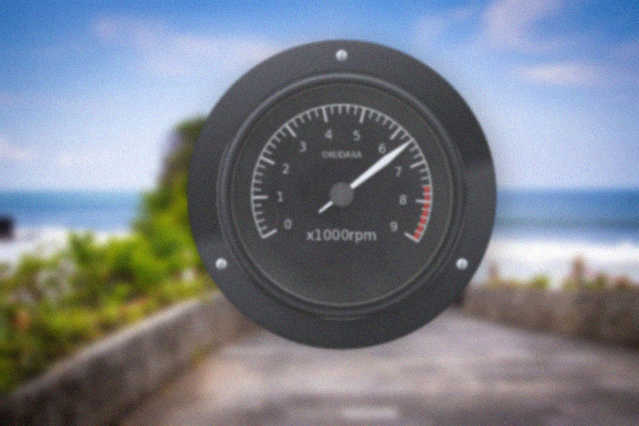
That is 6400 rpm
